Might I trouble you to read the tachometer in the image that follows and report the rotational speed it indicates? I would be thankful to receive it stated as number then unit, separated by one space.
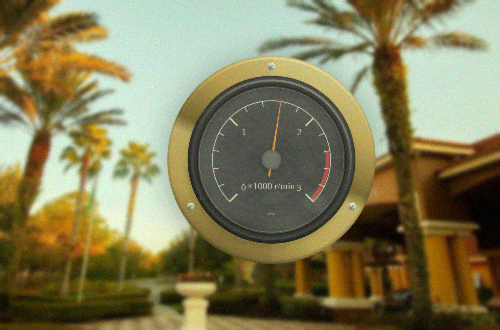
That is 1600 rpm
